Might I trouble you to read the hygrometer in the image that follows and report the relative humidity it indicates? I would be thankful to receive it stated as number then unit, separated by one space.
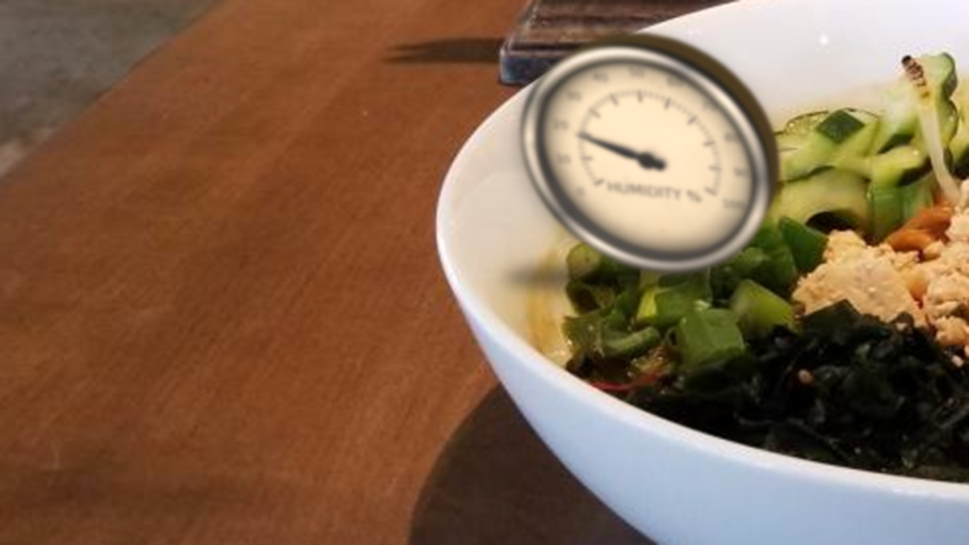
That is 20 %
